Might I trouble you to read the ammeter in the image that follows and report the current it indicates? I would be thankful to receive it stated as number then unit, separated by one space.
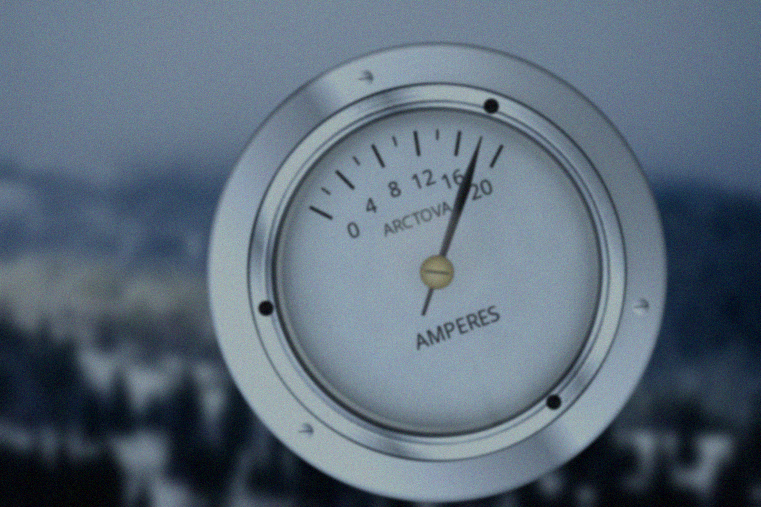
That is 18 A
